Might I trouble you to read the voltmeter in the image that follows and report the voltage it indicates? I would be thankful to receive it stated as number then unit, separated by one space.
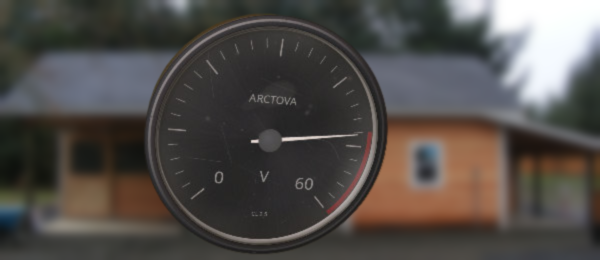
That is 48 V
